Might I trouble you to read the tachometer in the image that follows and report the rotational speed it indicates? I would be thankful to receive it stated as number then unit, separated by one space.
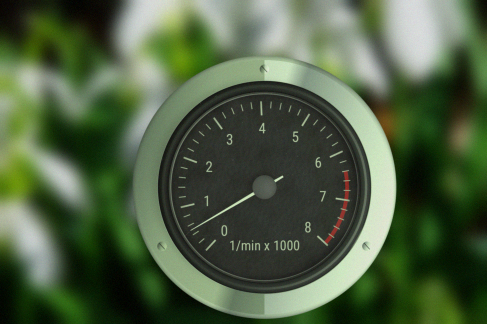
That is 500 rpm
